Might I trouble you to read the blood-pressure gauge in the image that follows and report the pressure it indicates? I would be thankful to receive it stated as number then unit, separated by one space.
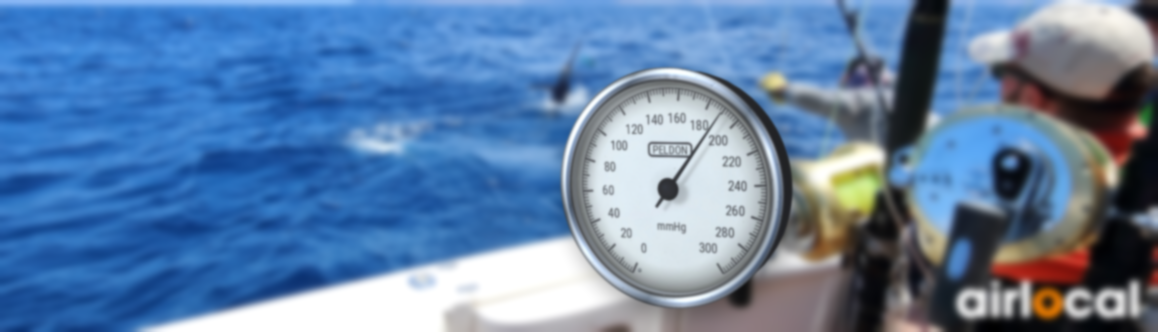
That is 190 mmHg
